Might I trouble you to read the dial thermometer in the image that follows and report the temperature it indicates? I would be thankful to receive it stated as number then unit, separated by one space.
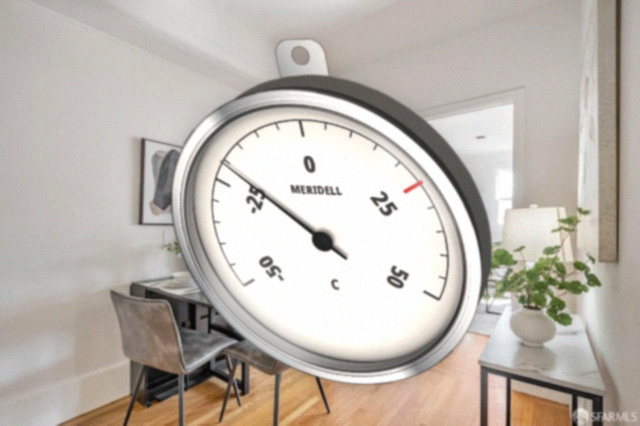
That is -20 °C
